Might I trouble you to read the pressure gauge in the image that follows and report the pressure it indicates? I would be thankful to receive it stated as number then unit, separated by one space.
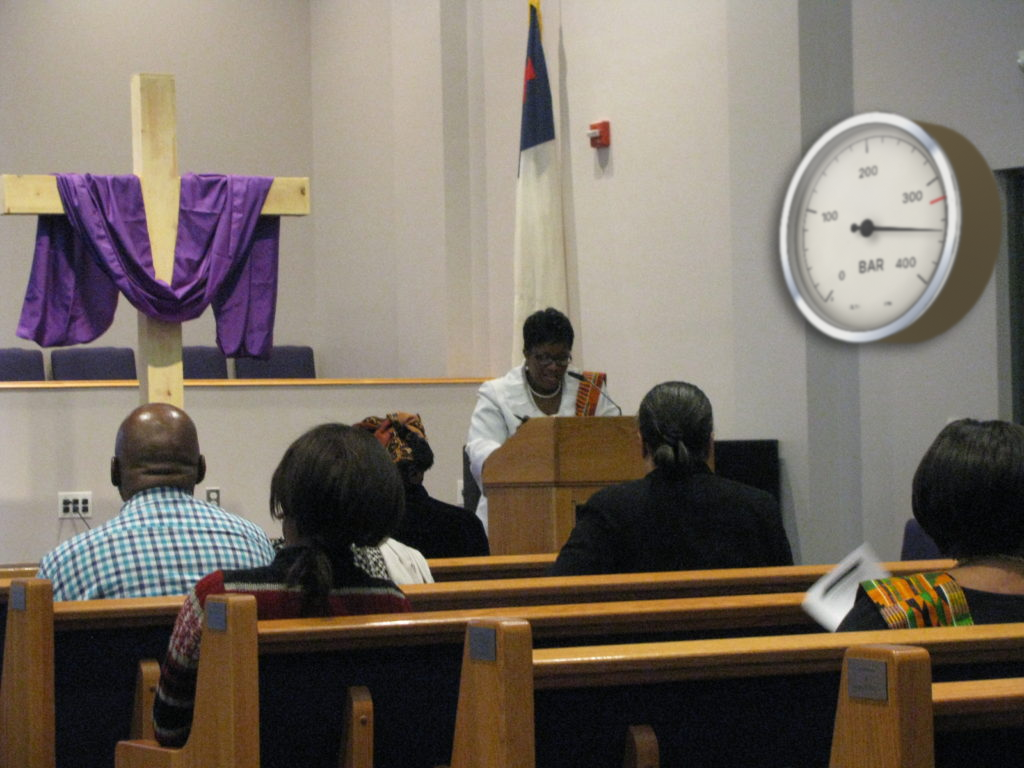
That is 350 bar
